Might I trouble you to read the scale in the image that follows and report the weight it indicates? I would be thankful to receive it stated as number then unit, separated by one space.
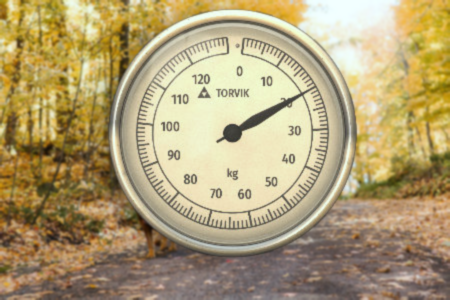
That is 20 kg
